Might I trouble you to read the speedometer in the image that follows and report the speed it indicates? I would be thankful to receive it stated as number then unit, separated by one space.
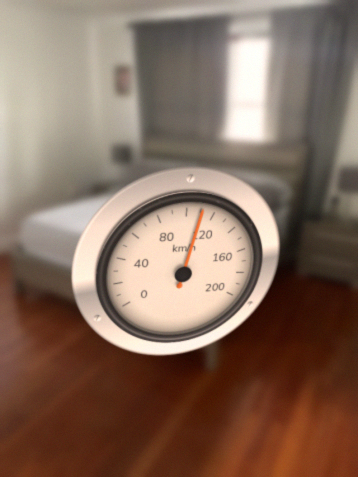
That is 110 km/h
